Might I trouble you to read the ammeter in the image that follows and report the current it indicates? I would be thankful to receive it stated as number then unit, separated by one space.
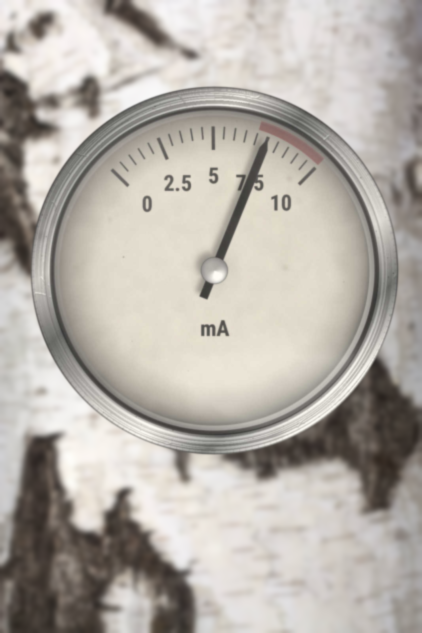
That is 7.5 mA
